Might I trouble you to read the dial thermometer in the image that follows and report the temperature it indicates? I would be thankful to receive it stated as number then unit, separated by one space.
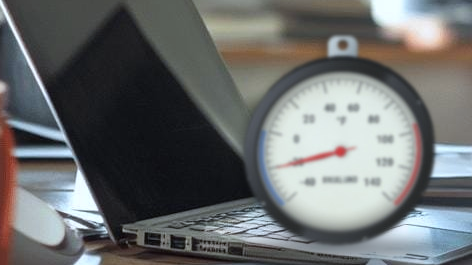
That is -20 °F
